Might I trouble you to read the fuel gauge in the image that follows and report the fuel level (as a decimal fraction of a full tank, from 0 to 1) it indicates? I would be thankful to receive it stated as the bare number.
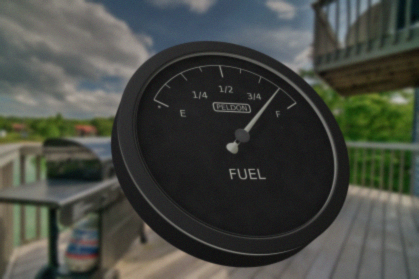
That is 0.875
